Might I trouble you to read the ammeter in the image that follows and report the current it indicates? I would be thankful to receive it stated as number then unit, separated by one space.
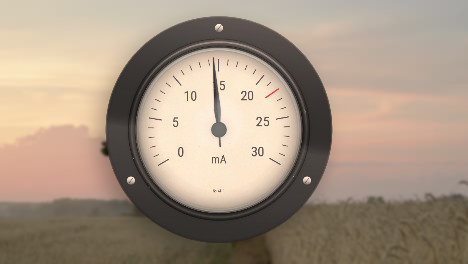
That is 14.5 mA
